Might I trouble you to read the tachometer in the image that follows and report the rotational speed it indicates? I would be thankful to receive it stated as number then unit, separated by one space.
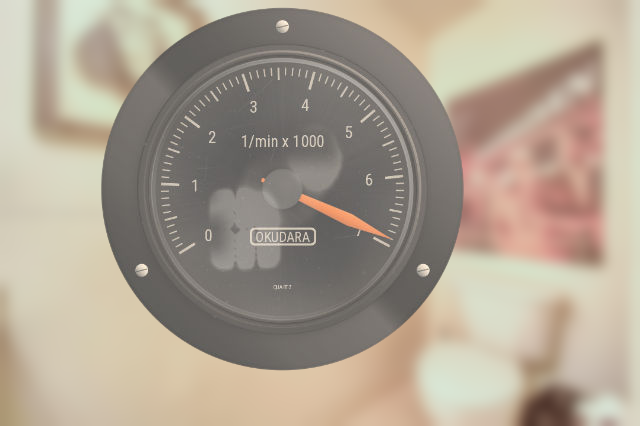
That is 6900 rpm
